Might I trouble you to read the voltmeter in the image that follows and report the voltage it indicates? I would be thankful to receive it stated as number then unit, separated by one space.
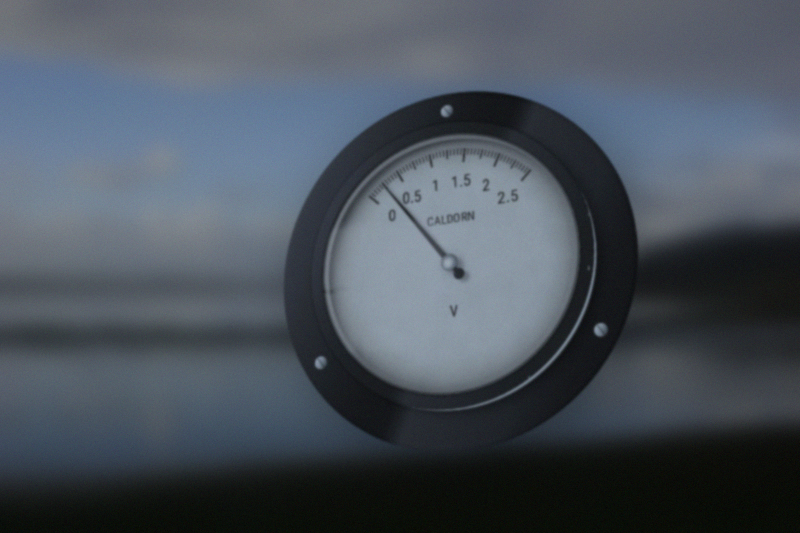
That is 0.25 V
